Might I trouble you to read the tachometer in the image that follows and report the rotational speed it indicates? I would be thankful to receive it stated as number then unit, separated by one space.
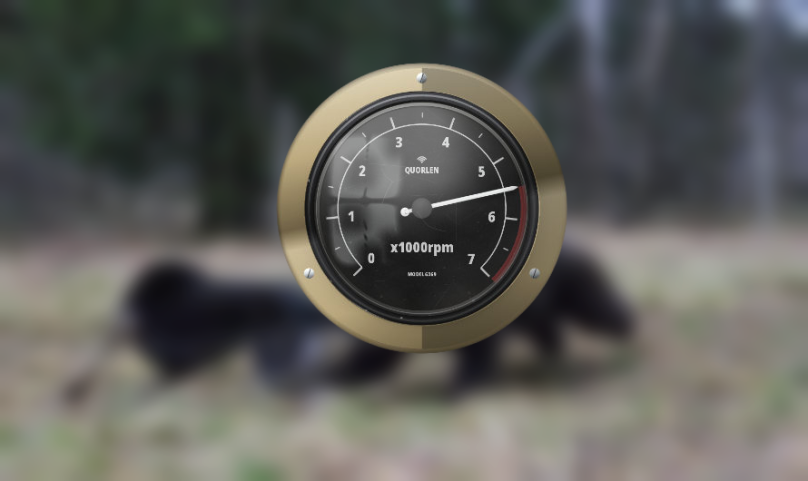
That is 5500 rpm
